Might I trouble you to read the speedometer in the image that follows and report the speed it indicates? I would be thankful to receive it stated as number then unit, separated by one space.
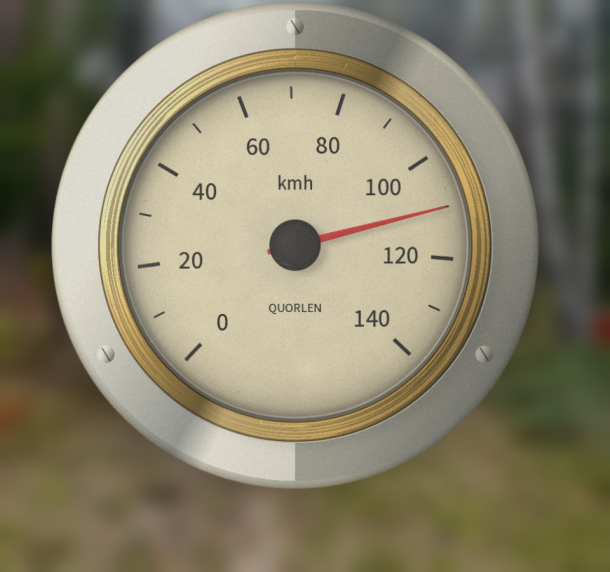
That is 110 km/h
